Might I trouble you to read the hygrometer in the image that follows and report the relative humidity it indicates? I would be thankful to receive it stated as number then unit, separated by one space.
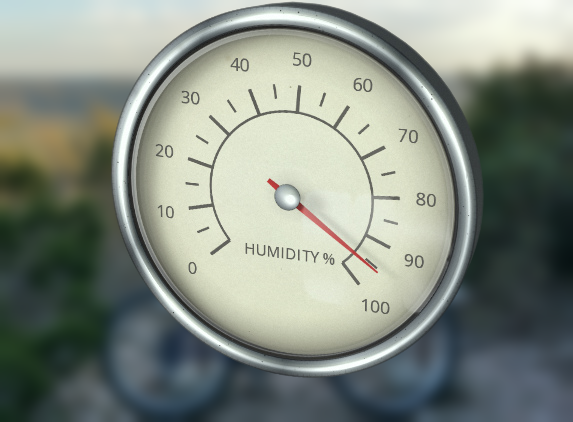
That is 95 %
